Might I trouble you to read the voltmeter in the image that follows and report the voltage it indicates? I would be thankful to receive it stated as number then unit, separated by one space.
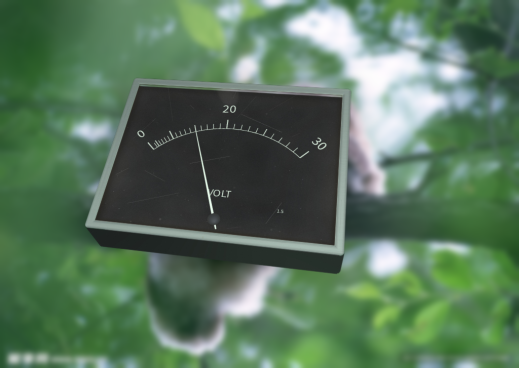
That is 15 V
